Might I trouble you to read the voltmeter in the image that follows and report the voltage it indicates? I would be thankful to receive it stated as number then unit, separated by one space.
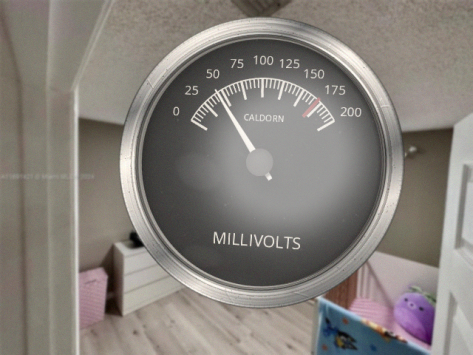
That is 45 mV
